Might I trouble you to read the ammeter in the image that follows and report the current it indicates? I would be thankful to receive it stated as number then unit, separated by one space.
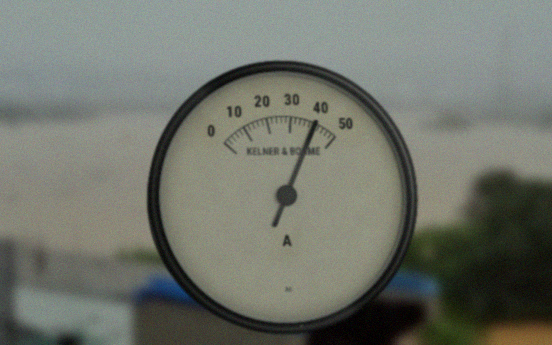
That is 40 A
